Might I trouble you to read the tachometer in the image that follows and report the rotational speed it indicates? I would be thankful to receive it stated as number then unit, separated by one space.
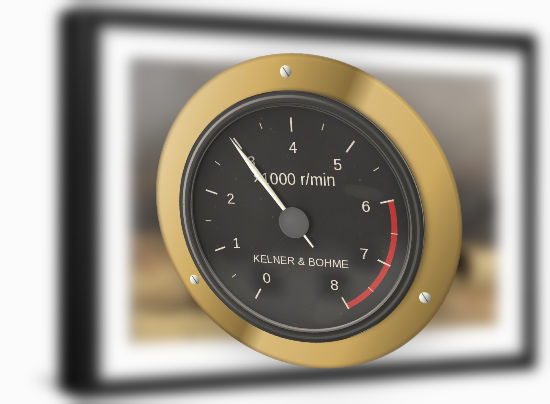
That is 3000 rpm
